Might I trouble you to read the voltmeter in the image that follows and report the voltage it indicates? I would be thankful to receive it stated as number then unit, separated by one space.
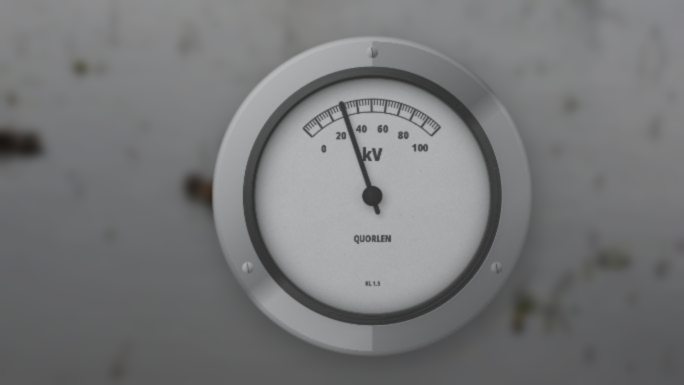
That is 30 kV
